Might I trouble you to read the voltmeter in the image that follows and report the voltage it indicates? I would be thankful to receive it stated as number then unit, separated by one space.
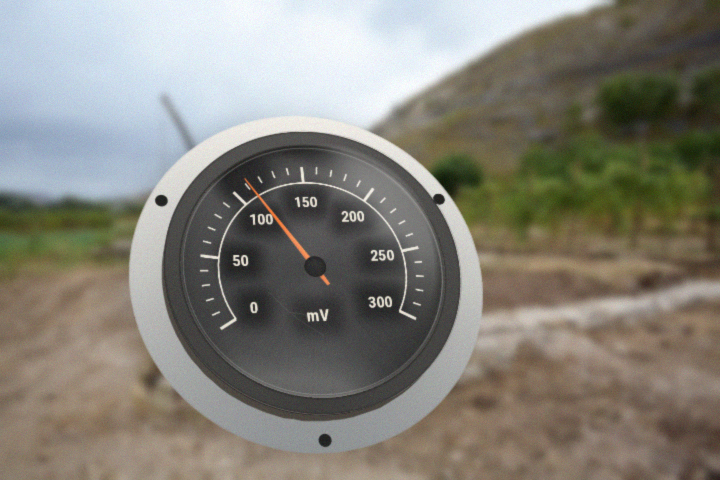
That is 110 mV
